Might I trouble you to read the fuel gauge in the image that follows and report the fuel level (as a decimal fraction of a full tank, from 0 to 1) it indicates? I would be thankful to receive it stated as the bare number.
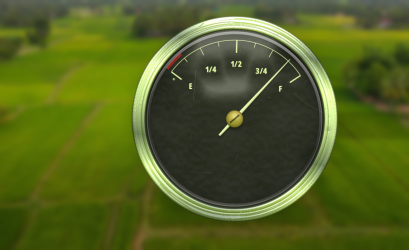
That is 0.875
